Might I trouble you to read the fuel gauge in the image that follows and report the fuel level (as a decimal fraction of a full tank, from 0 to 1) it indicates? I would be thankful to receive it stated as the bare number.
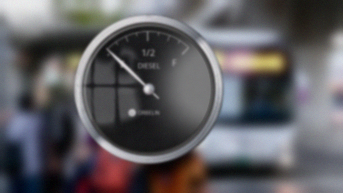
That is 0
